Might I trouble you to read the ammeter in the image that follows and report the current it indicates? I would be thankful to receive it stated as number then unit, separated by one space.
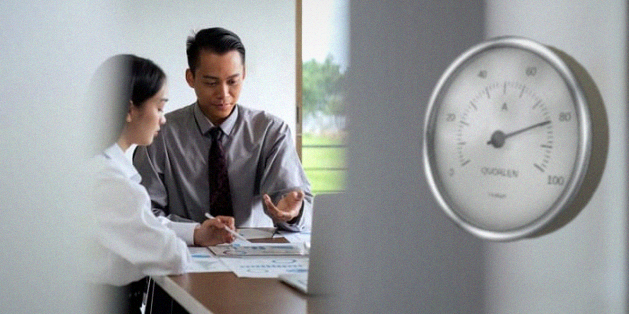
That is 80 A
